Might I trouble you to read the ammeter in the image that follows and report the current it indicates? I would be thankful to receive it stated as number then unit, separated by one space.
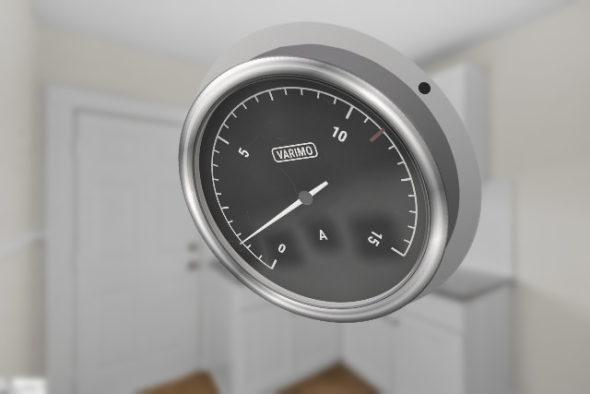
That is 1.25 A
